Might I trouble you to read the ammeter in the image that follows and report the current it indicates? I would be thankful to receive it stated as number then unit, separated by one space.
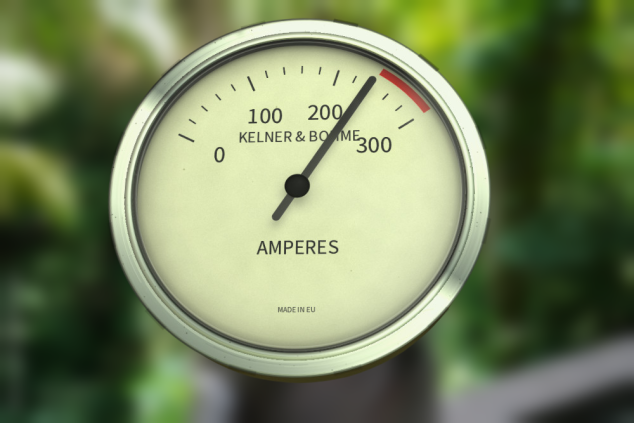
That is 240 A
